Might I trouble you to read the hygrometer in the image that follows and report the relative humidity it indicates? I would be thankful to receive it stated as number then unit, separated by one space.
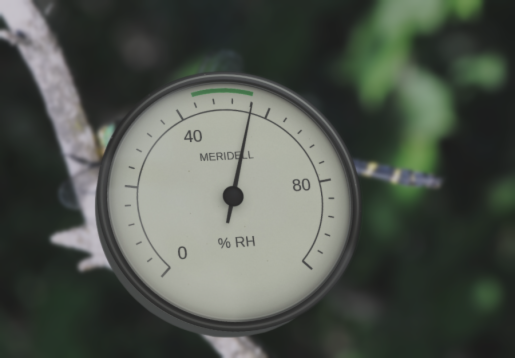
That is 56 %
